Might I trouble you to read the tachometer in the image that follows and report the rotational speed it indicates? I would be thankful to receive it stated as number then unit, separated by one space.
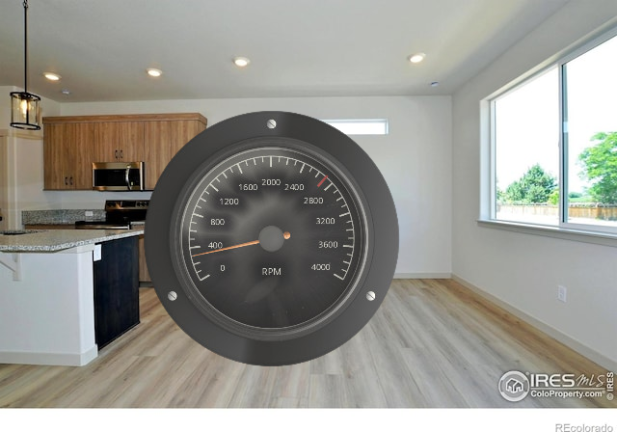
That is 300 rpm
